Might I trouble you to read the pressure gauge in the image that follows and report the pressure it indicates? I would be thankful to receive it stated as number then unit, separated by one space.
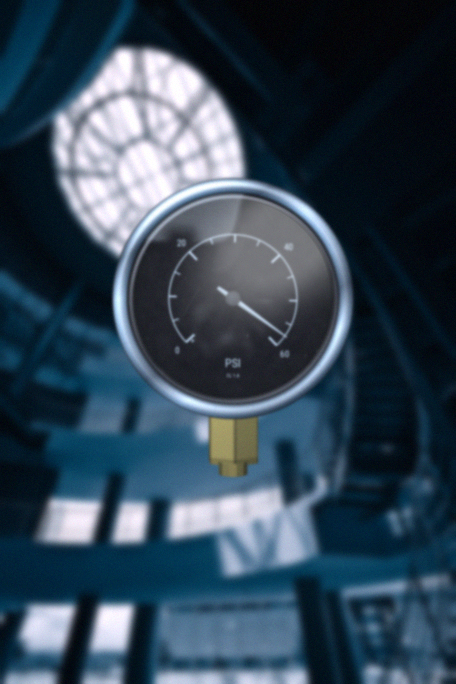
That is 57.5 psi
